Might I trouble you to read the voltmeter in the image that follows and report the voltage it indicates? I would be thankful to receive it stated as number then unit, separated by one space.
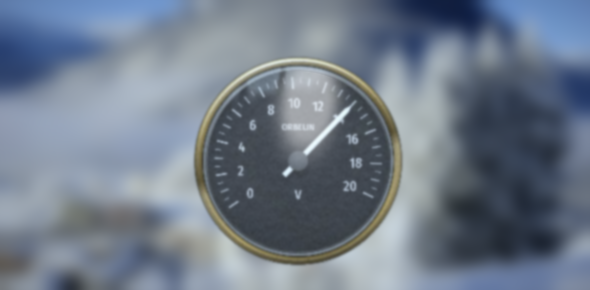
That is 14 V
